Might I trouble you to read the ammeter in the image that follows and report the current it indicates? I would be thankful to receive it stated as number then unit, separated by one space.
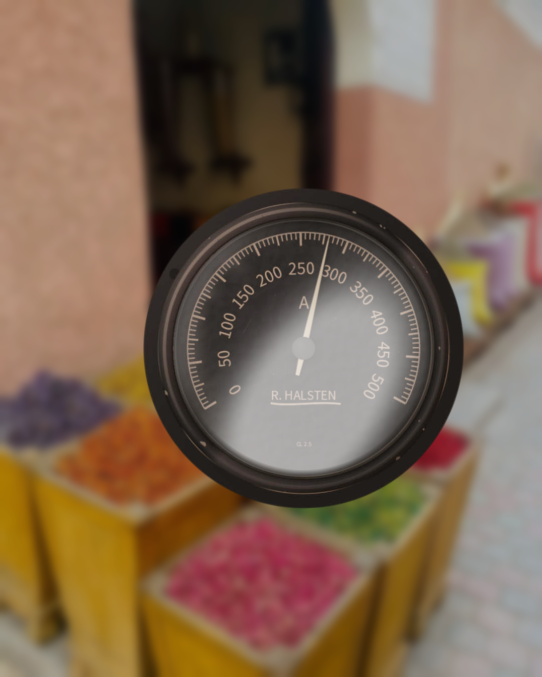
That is 280 A
